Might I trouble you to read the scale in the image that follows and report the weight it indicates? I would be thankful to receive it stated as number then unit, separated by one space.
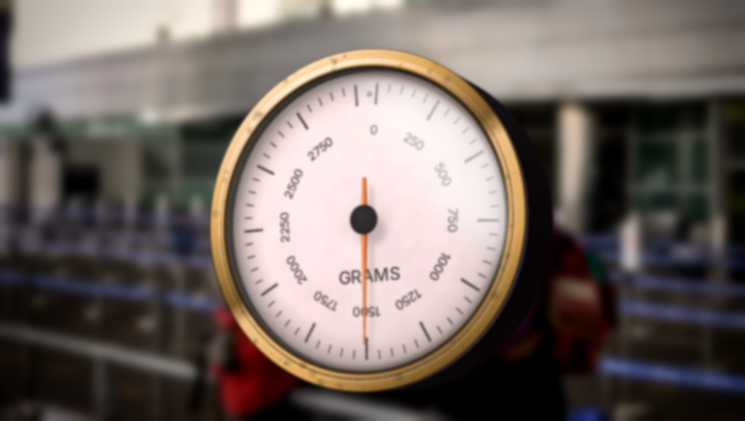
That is 1500 g
